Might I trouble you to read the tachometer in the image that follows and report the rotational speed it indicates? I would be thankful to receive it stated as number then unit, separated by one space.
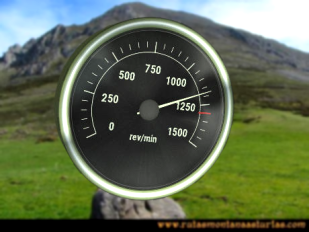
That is 1175 rpm
